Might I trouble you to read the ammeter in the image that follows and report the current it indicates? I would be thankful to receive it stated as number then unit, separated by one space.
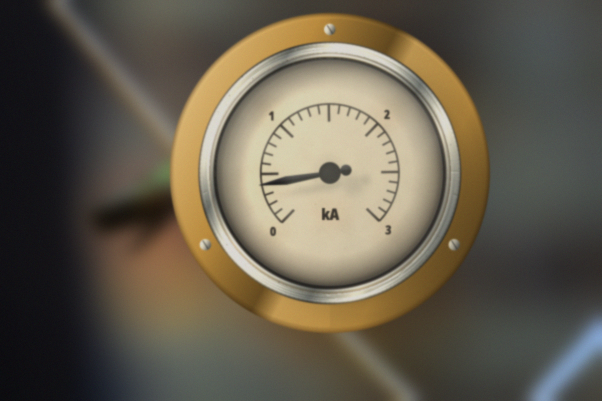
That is 0.4 kA
